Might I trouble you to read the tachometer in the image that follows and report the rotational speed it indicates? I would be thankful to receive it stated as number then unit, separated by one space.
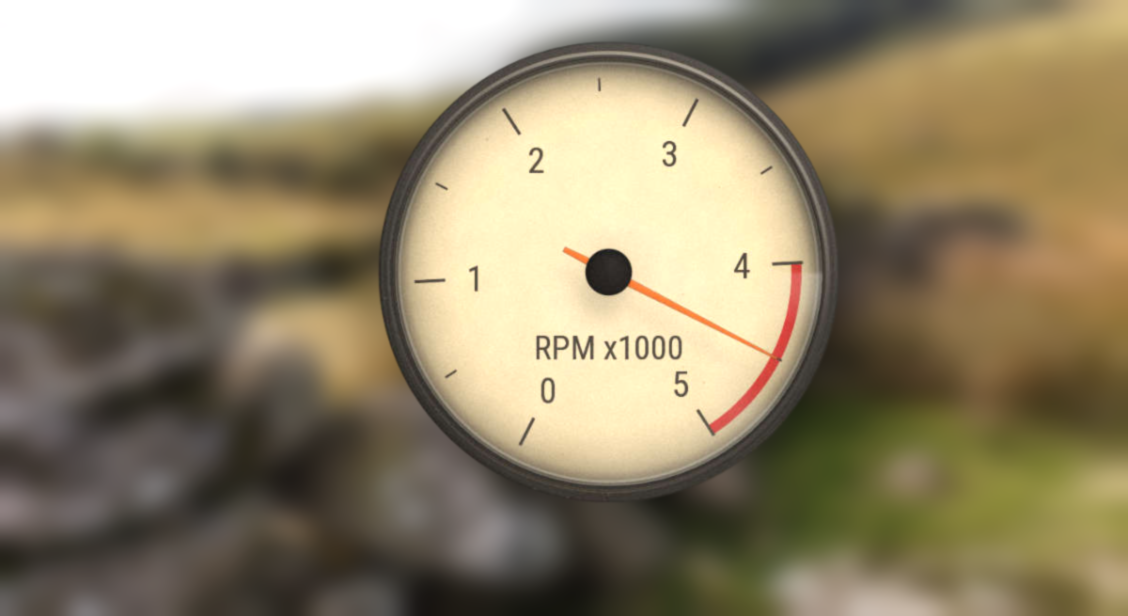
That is 4500 rpm
